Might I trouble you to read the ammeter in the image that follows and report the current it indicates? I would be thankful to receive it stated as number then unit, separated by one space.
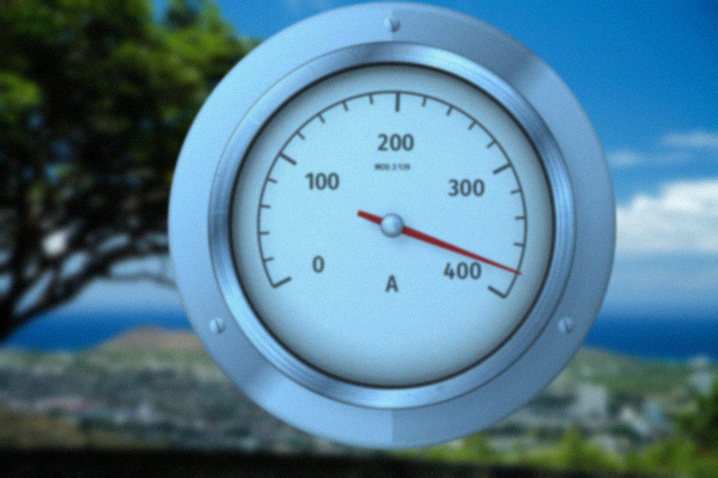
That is 380 A
